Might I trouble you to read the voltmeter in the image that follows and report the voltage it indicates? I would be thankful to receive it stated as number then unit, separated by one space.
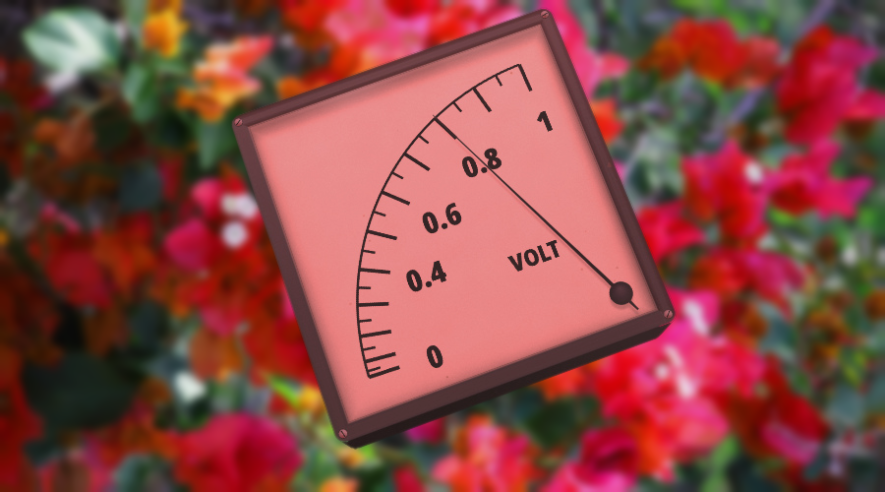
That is 0.8 V
